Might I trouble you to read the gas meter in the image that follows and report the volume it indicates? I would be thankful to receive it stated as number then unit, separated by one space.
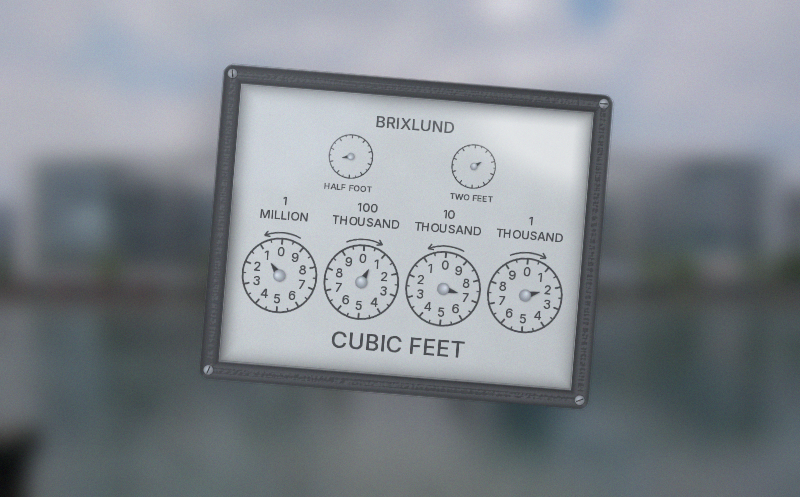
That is 107200 ft³
